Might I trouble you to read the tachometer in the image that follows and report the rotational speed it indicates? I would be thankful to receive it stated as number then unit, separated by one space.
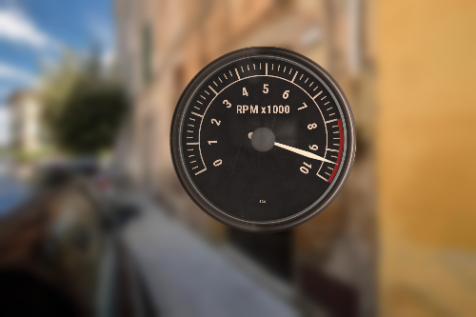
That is 9400 rpm
